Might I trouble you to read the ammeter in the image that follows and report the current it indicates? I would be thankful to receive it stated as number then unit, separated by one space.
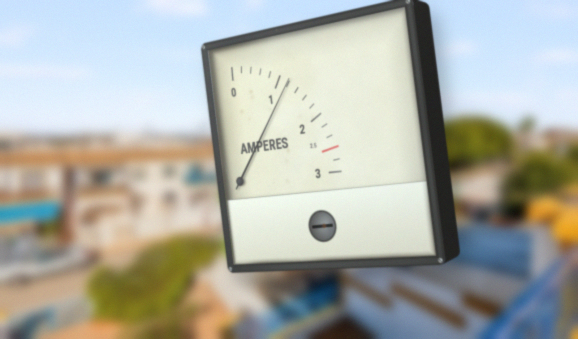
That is 1.2 A
